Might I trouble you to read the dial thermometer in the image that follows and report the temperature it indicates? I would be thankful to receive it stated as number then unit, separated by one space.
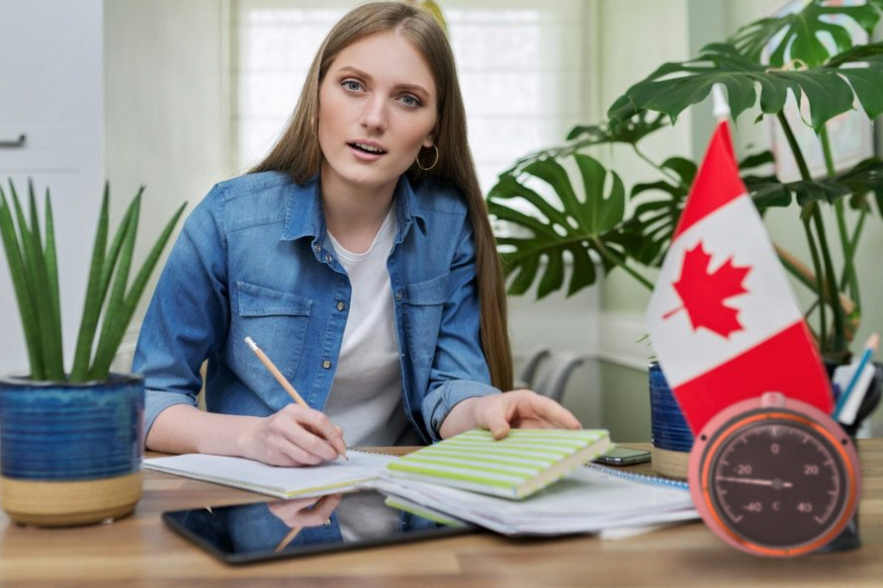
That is -25 °C
